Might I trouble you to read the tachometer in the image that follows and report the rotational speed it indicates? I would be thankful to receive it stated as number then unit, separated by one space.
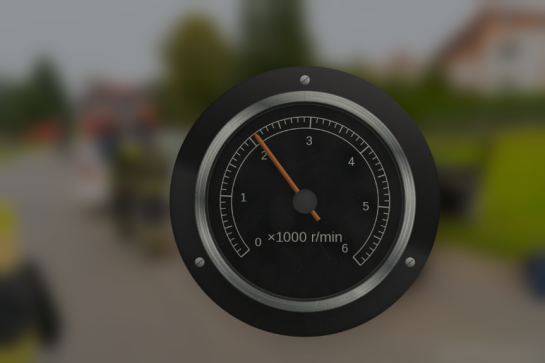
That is 2100 rpm
